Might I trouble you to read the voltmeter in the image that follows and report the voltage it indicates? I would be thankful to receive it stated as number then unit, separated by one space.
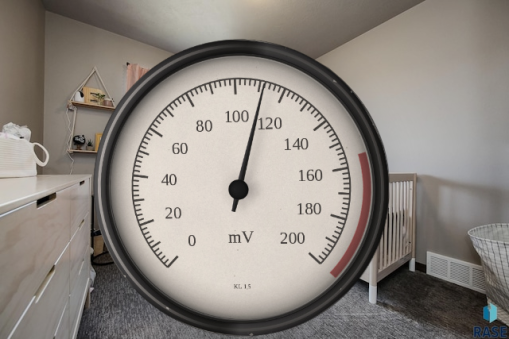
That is 112 mV
